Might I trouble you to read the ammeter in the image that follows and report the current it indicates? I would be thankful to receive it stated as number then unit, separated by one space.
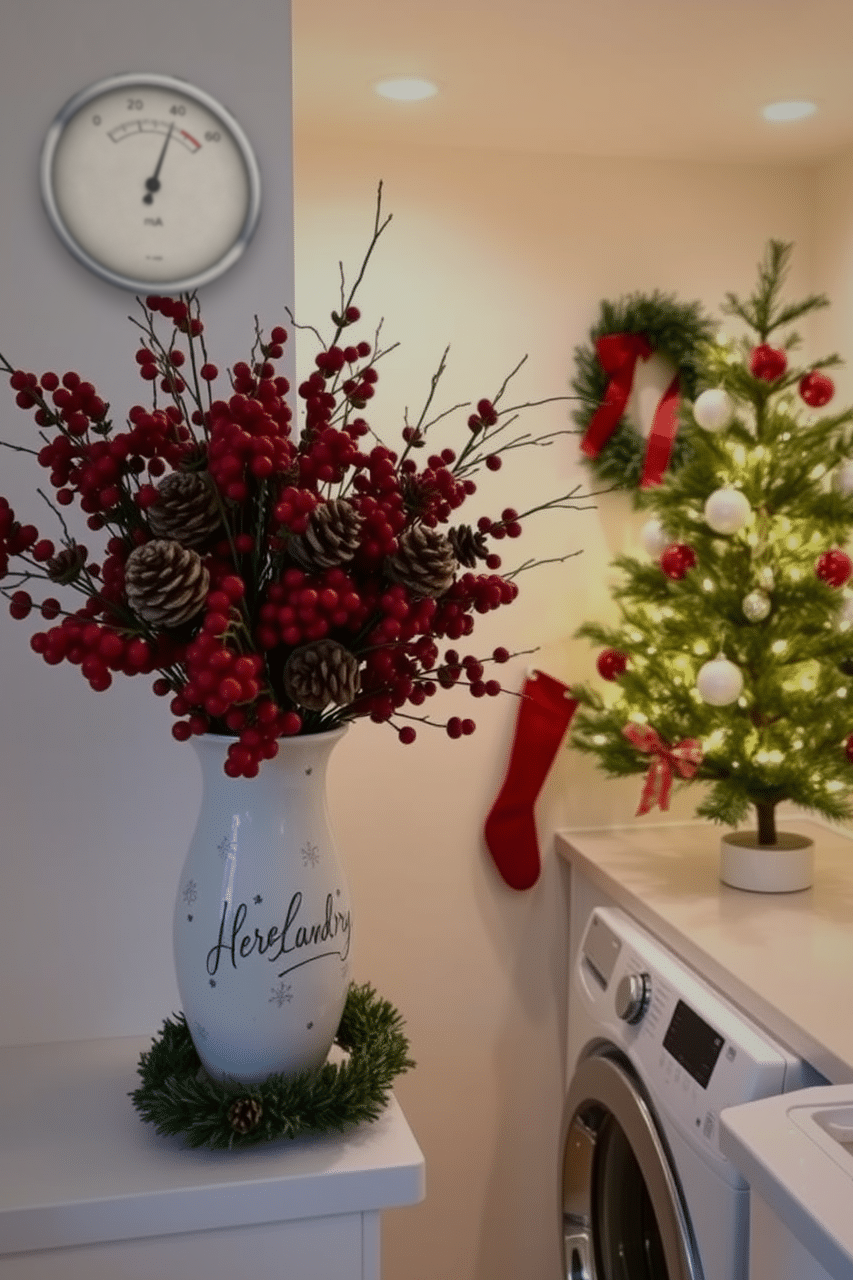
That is 40 mA
